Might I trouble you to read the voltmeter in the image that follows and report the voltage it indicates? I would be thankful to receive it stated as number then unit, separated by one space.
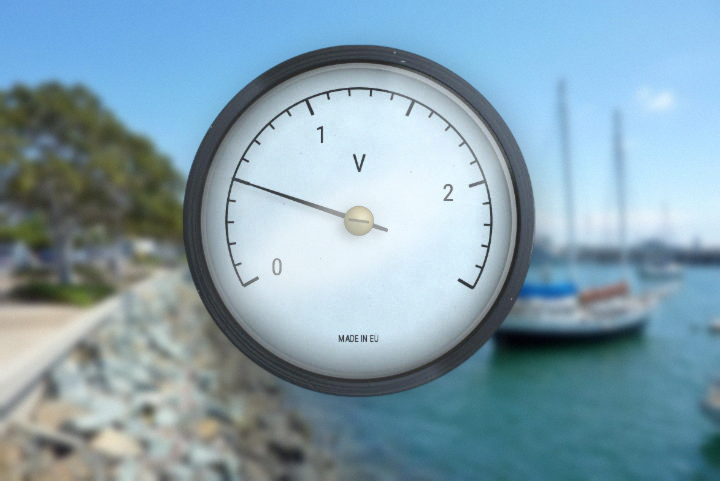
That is 0.5 V
